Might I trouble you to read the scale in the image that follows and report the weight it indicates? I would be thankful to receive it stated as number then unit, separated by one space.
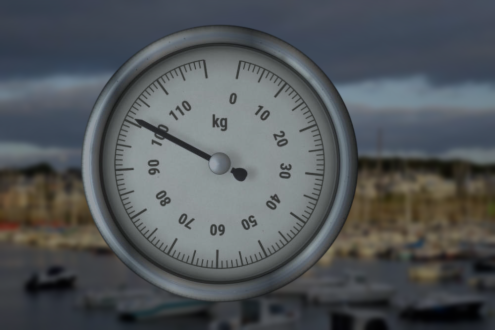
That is 101 kg
